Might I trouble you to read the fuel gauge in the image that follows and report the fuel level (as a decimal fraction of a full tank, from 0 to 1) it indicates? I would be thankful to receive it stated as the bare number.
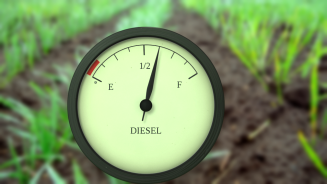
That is 0.625
